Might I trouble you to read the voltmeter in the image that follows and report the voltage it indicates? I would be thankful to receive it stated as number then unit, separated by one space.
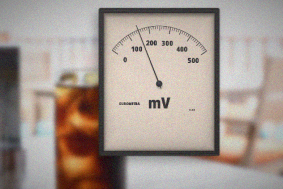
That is 150 mV
